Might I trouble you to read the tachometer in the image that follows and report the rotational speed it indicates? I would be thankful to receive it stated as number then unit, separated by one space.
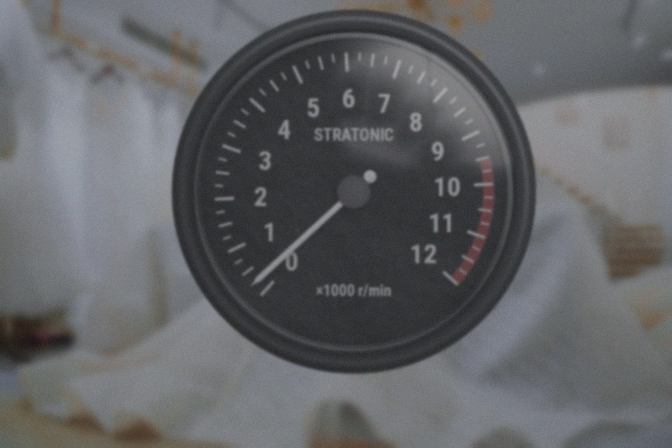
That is 250 rpm
